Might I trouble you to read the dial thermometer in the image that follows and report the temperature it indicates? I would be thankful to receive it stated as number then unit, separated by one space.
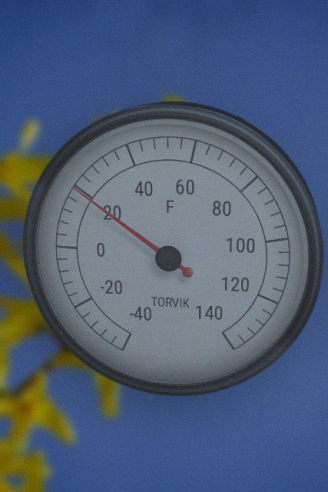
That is 20 °F
